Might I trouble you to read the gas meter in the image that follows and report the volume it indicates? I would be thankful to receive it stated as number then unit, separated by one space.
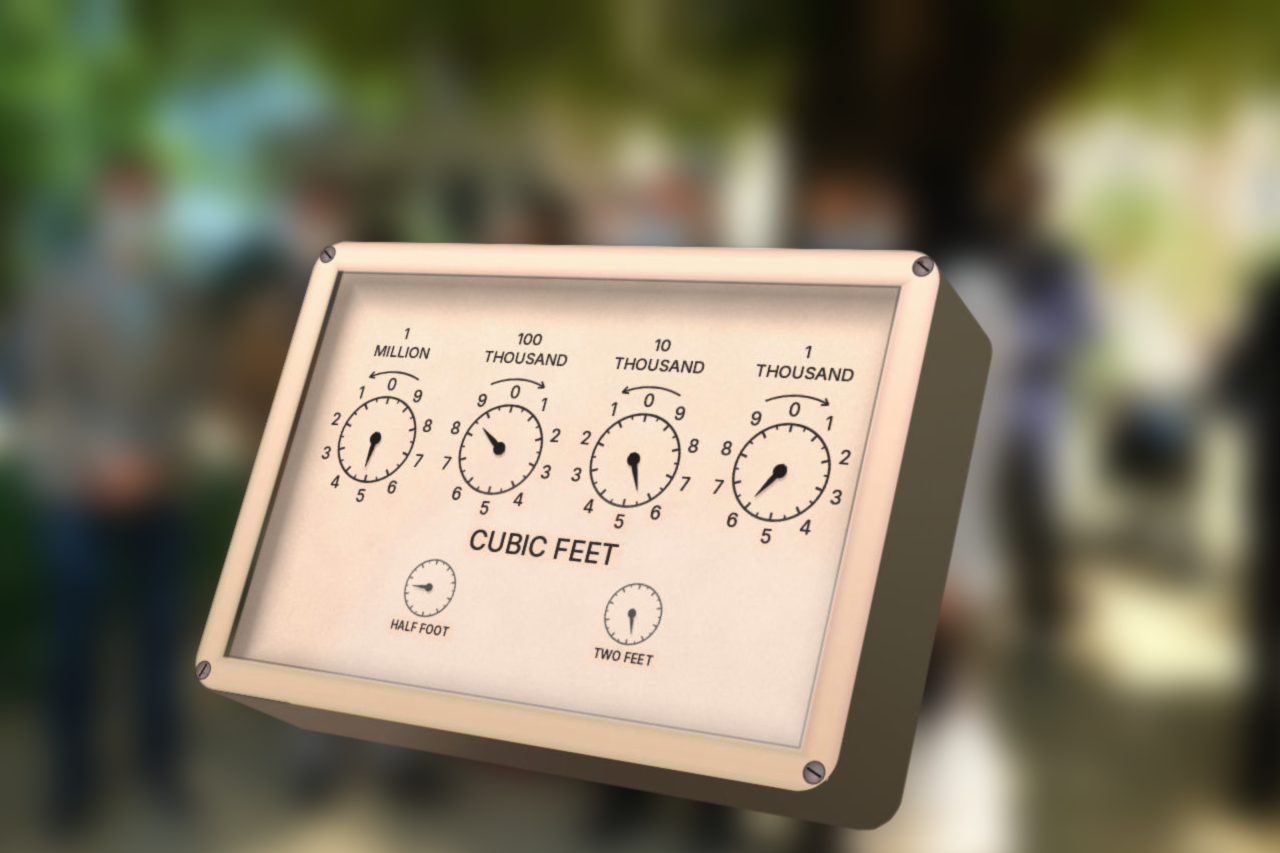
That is 485600 ft³
